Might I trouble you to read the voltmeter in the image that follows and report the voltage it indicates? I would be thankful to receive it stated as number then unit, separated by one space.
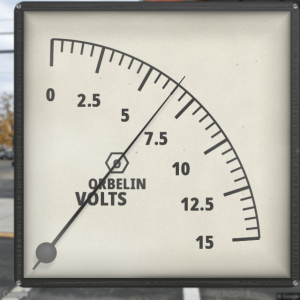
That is 6.5 V
